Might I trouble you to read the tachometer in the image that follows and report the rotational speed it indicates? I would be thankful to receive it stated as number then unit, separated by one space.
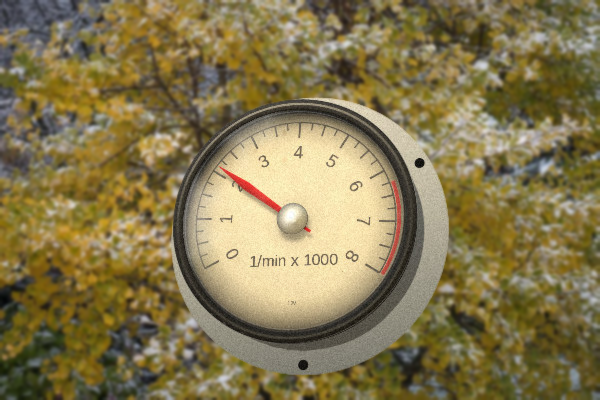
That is 2125 rpm
